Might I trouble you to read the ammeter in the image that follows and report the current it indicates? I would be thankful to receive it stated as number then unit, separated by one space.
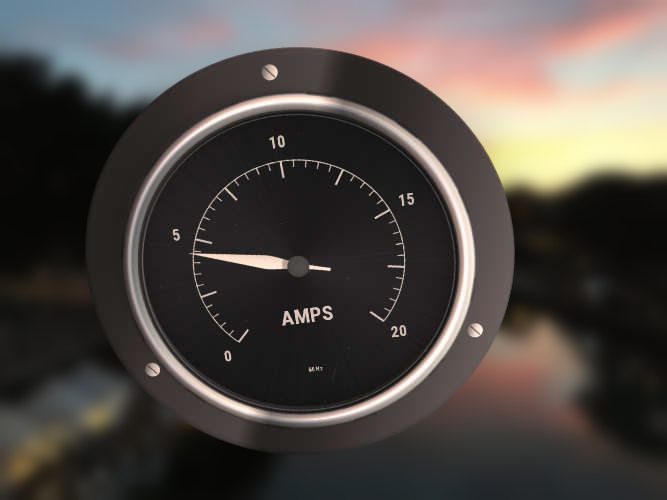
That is 4.5 A
